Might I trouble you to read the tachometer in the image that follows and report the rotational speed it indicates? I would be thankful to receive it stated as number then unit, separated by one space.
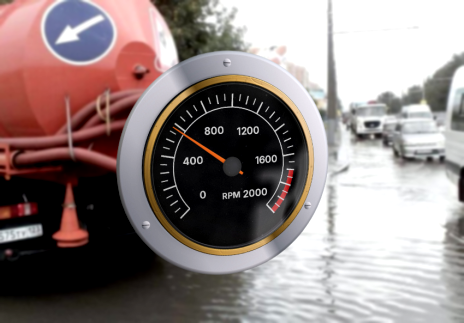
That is 575 rpm
